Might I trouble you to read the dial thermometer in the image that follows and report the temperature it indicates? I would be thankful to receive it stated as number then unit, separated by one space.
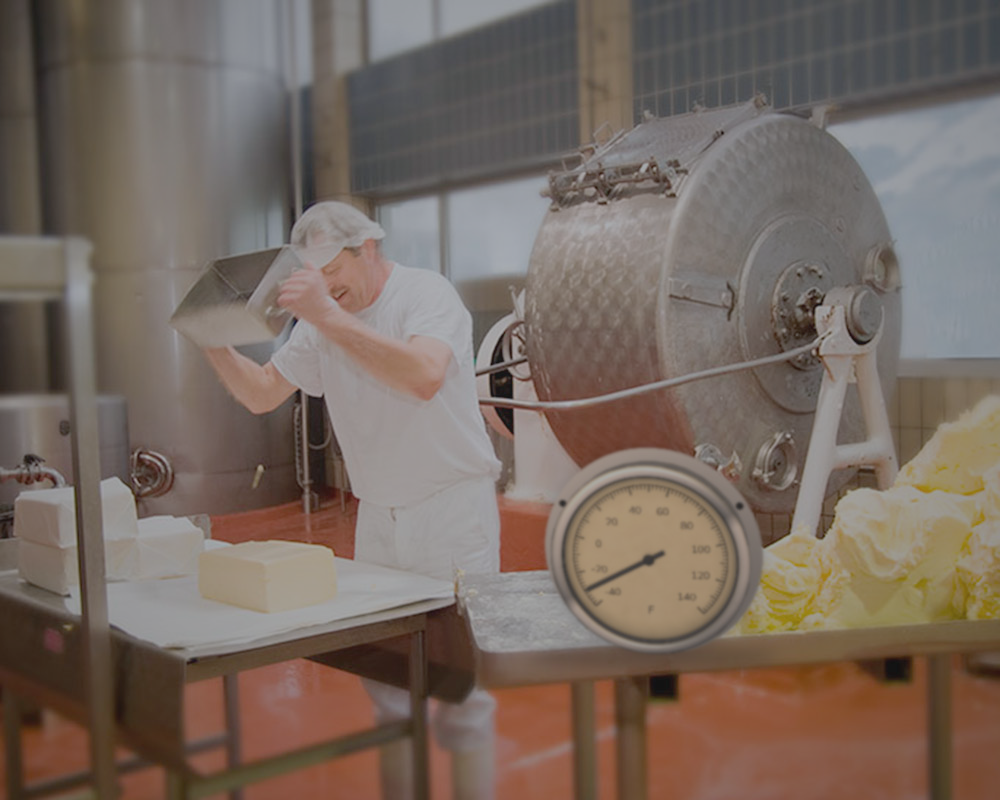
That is -30 °F
